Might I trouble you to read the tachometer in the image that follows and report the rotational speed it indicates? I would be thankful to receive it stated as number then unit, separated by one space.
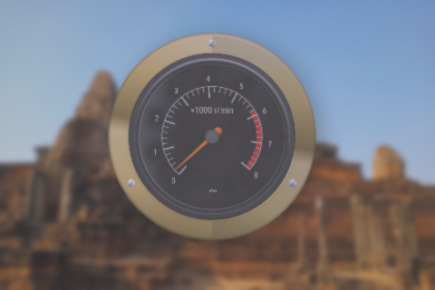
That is 200 rpm
